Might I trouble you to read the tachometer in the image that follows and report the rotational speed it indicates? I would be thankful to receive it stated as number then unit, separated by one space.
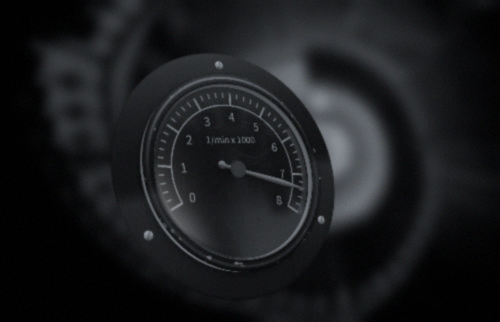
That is 7400 rpm
